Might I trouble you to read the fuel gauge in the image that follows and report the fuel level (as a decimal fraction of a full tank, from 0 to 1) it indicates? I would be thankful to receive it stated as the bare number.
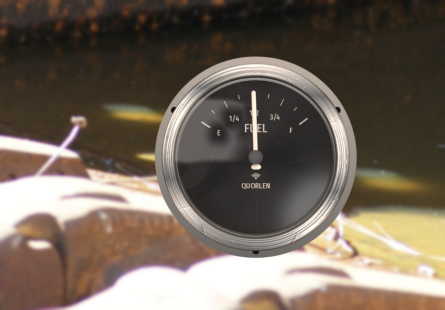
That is 0.5
